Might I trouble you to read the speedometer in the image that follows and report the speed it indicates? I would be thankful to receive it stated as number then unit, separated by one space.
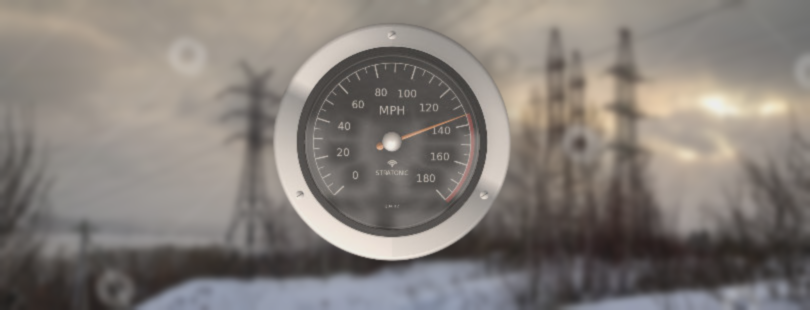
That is 135 mph
